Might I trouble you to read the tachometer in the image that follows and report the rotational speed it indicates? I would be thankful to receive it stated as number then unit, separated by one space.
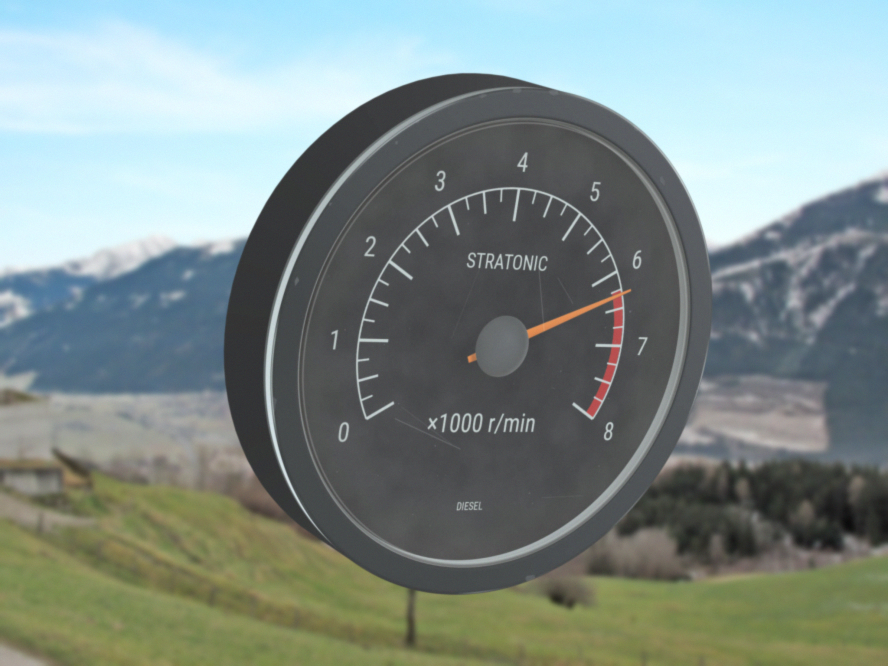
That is 6250 rpm
